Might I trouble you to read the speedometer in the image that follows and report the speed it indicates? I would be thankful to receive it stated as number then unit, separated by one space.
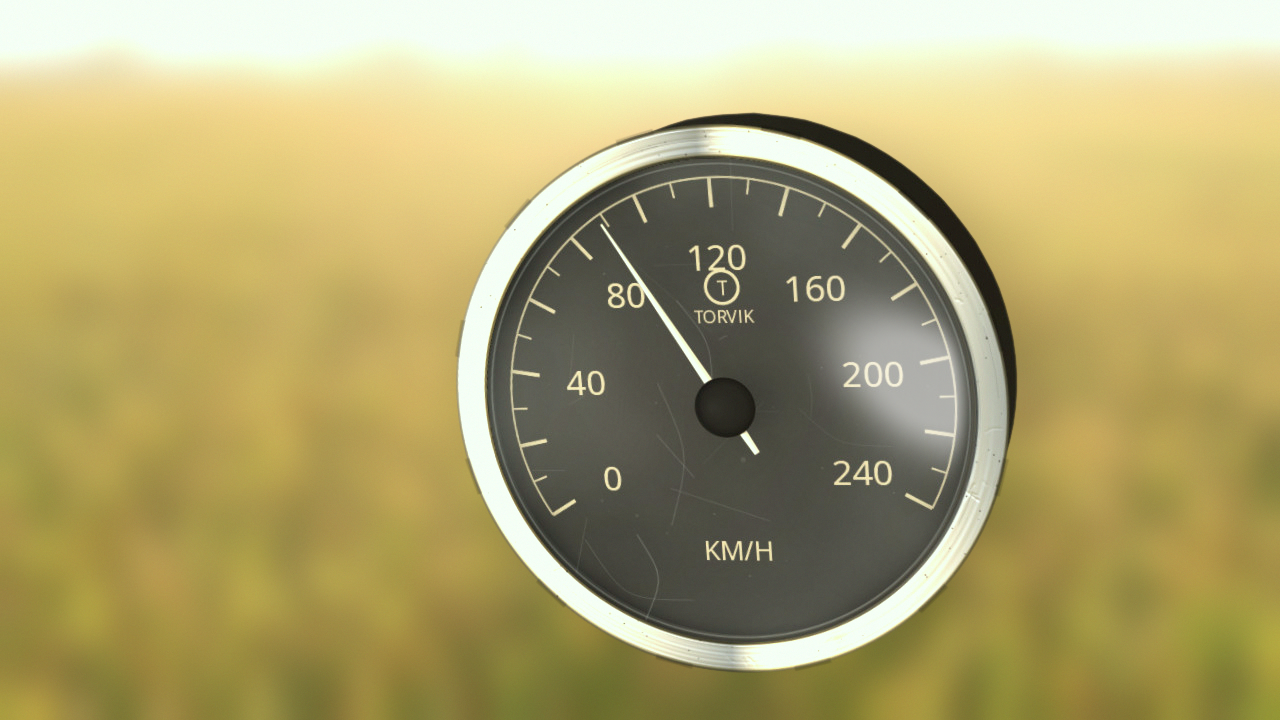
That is 90 km/h
